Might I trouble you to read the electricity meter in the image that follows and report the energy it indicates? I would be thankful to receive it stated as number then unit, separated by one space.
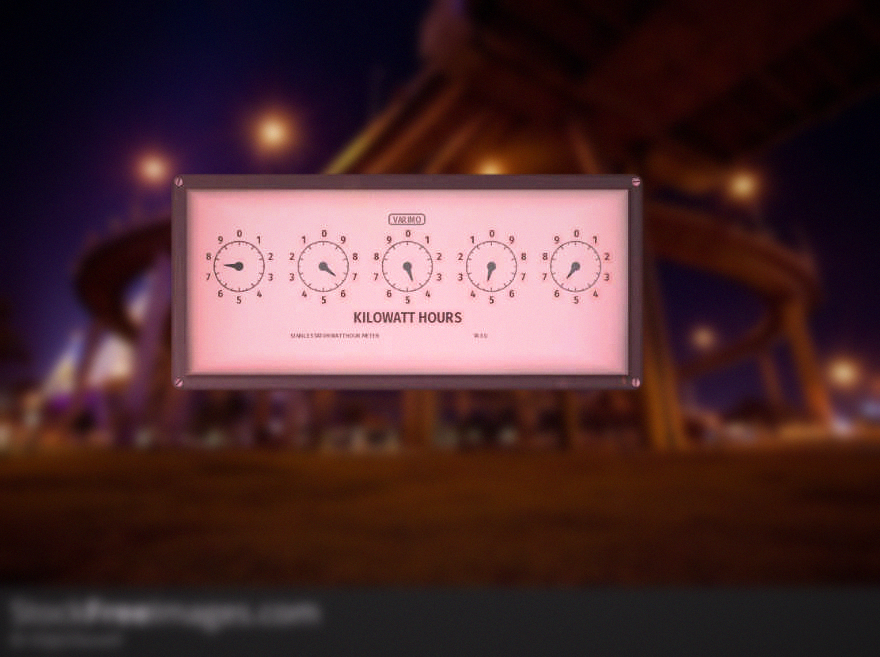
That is 76446 kWh
